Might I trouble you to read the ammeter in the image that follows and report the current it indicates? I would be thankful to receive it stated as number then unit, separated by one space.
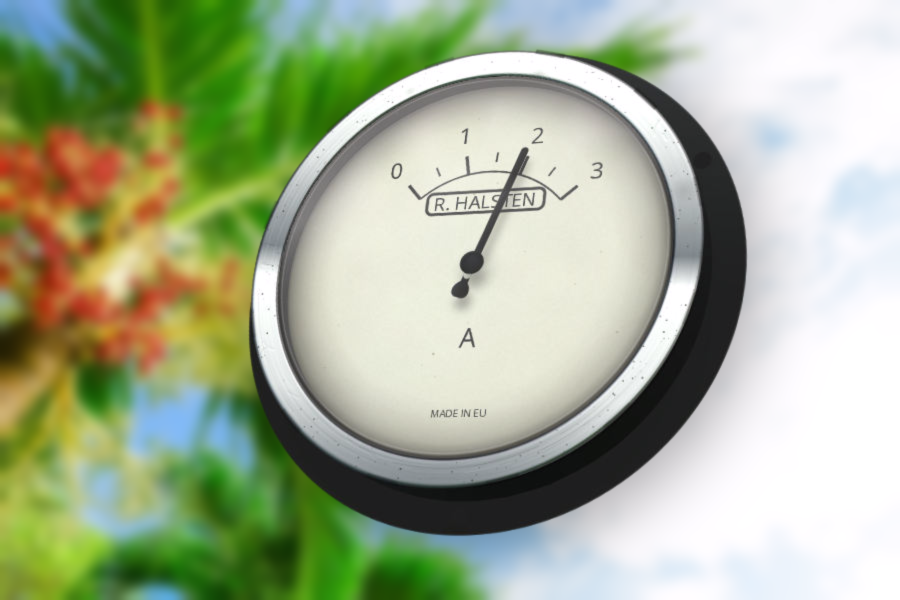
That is 2 A
